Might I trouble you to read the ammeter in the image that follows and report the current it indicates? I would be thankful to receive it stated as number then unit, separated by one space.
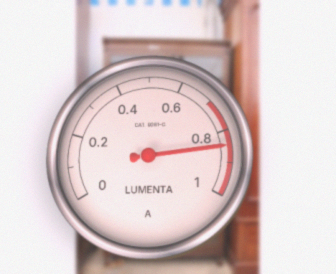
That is 0.85 A
